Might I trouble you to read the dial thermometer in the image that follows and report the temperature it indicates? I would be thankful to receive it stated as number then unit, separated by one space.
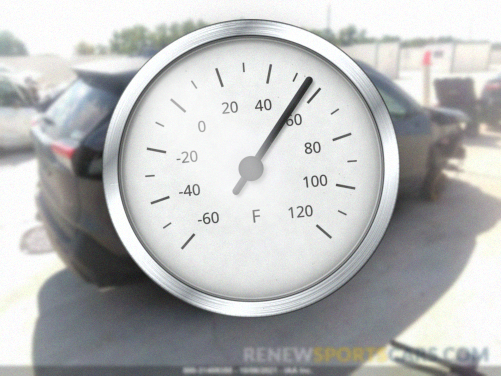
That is 55 °F
